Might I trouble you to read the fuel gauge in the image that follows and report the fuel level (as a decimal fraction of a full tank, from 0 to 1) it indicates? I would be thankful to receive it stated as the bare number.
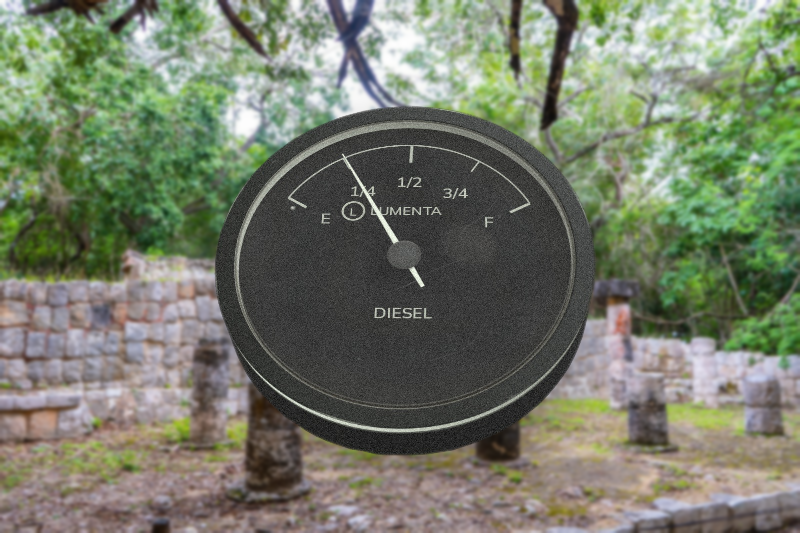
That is 0.25
